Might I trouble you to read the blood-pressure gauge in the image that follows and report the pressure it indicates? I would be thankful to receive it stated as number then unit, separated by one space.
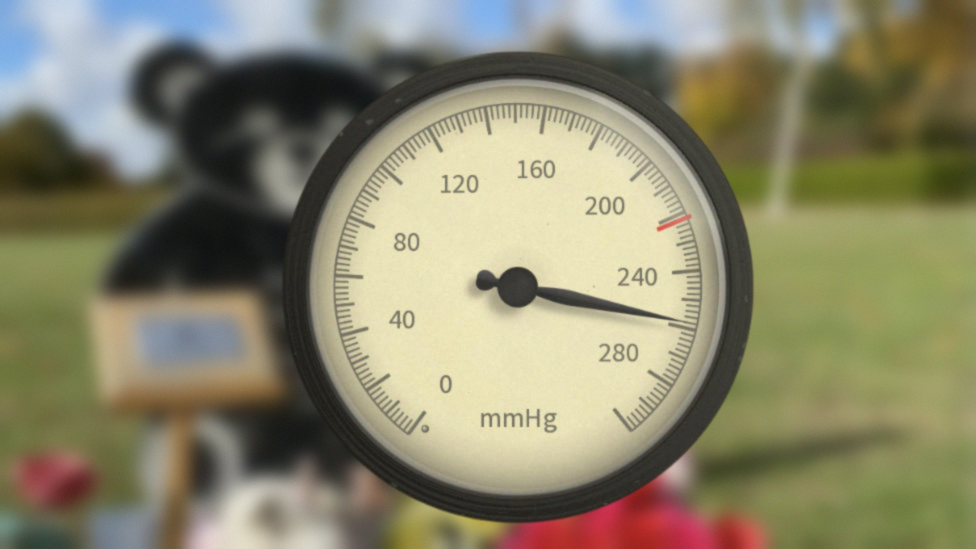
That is 258 mmHg
